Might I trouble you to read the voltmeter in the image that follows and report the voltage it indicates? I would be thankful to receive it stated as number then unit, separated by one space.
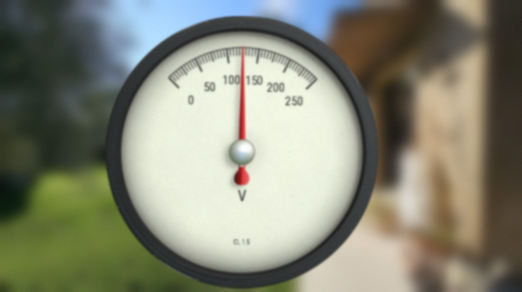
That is 125 V
